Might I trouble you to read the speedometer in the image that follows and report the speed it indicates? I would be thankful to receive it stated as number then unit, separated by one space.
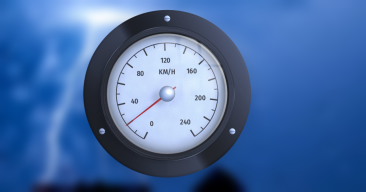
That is 20 km/h
